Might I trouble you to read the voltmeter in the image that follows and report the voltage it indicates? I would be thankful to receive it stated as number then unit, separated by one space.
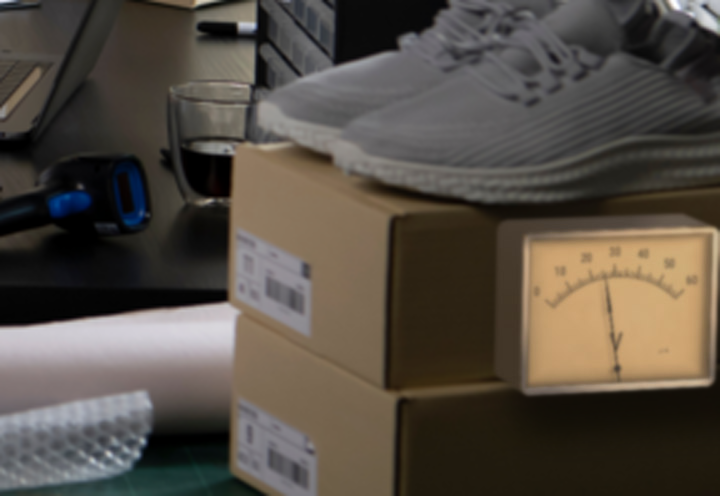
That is 25 V
